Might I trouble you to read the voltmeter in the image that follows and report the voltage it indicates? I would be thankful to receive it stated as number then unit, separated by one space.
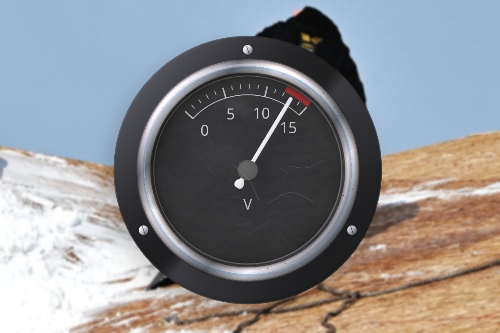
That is 13 V
